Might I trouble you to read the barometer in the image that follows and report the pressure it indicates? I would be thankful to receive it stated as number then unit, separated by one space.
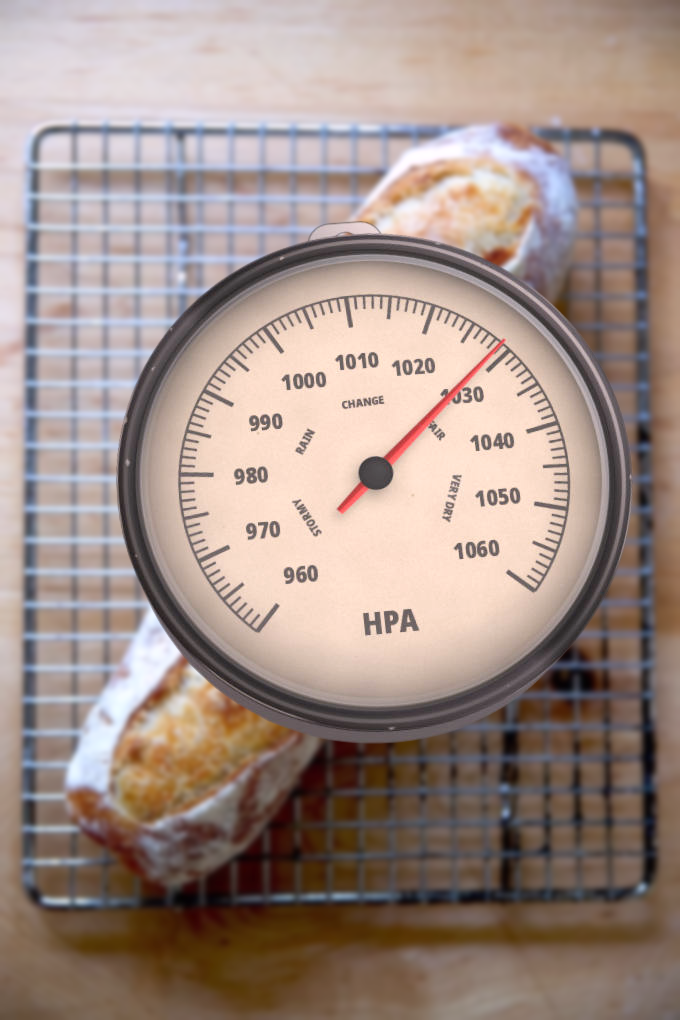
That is 1029 hPa
